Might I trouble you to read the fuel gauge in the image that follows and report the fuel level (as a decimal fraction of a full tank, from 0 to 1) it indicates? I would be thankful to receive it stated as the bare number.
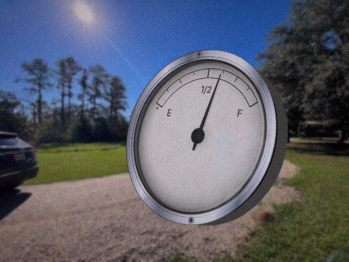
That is 0.625
